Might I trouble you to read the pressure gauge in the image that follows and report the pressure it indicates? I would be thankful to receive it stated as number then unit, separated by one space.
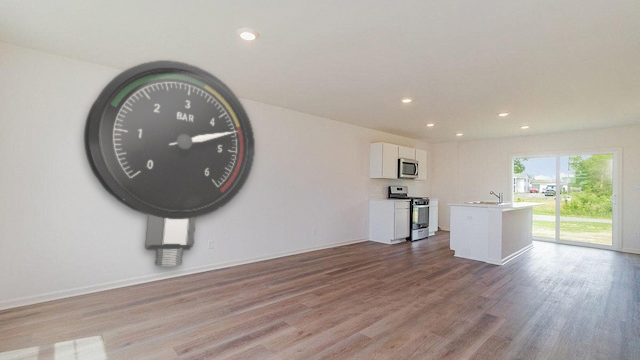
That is 4.5 bar
